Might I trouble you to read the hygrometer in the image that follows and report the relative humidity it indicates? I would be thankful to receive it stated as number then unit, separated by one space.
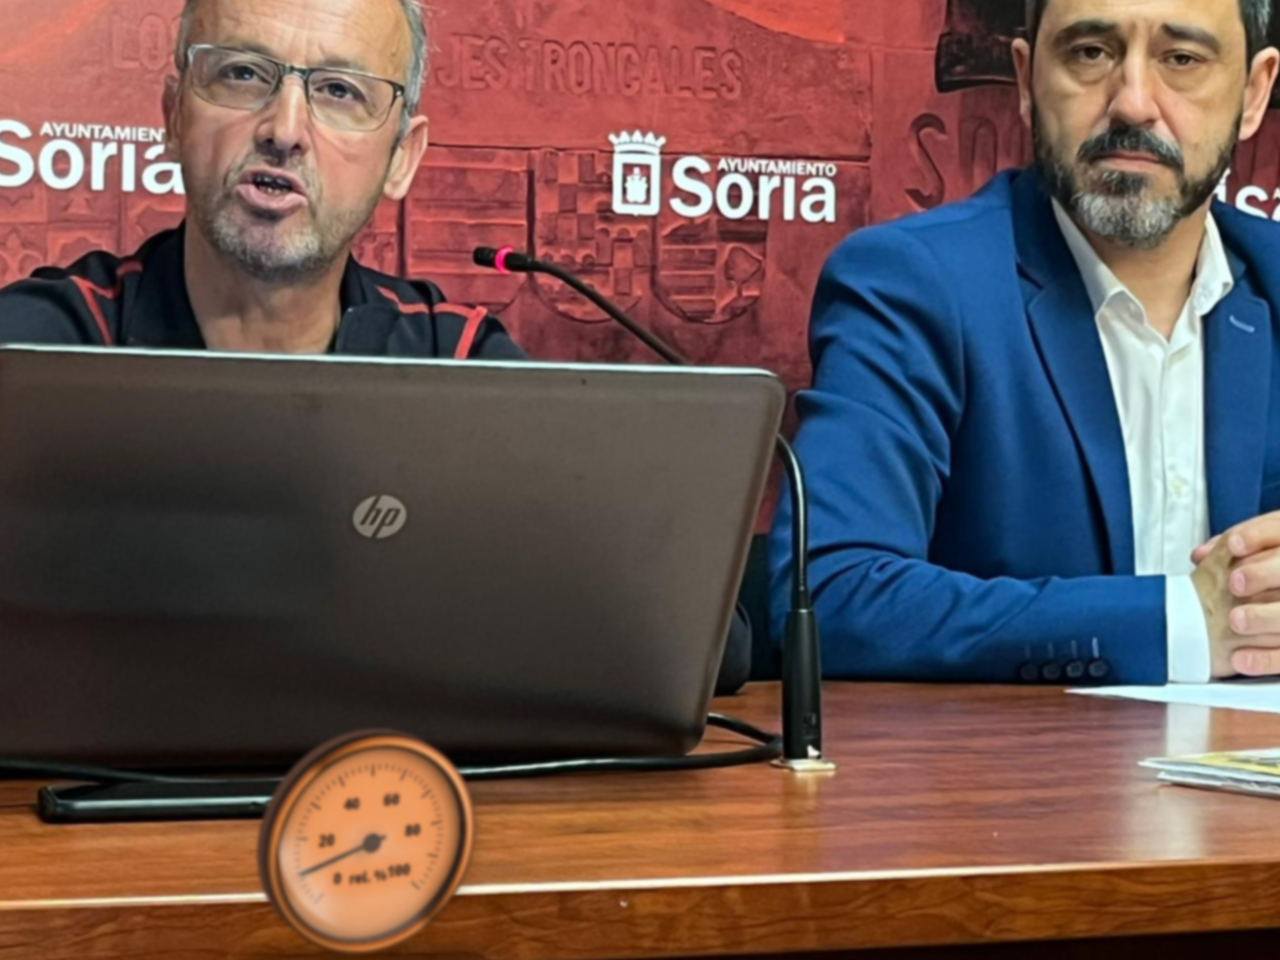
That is 10 %
